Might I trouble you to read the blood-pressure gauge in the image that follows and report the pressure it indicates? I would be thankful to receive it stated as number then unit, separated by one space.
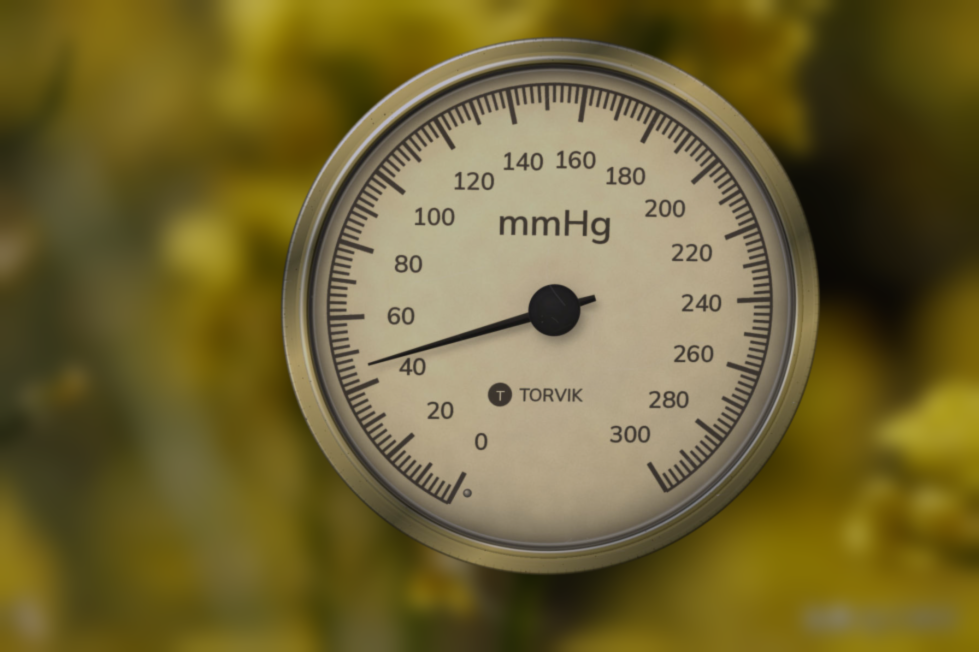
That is 46 mmHg
